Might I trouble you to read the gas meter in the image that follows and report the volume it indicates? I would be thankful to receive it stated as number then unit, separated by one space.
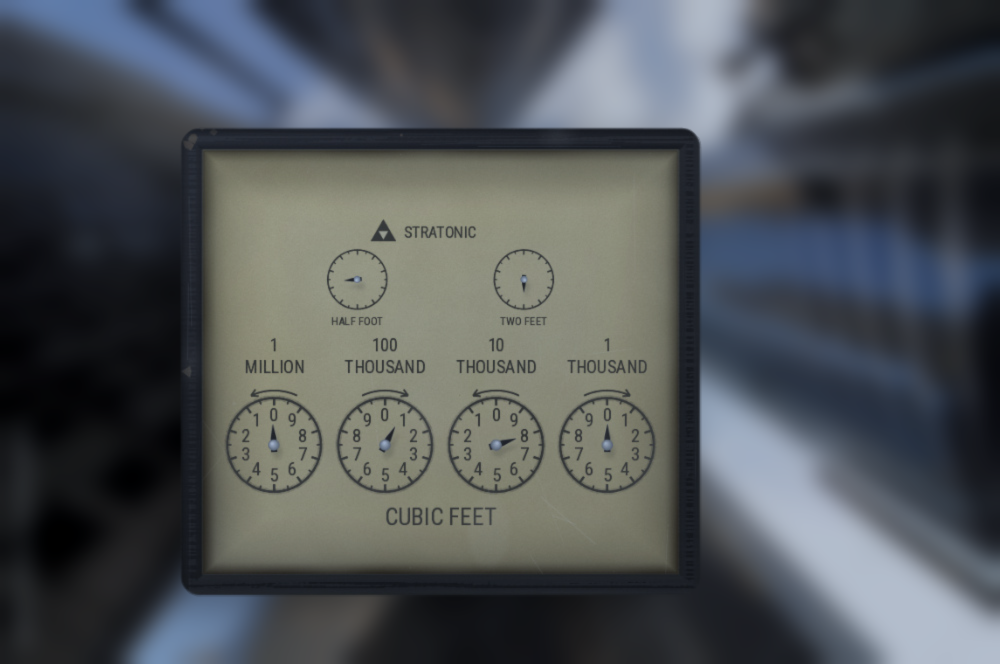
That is 8000 ft³
